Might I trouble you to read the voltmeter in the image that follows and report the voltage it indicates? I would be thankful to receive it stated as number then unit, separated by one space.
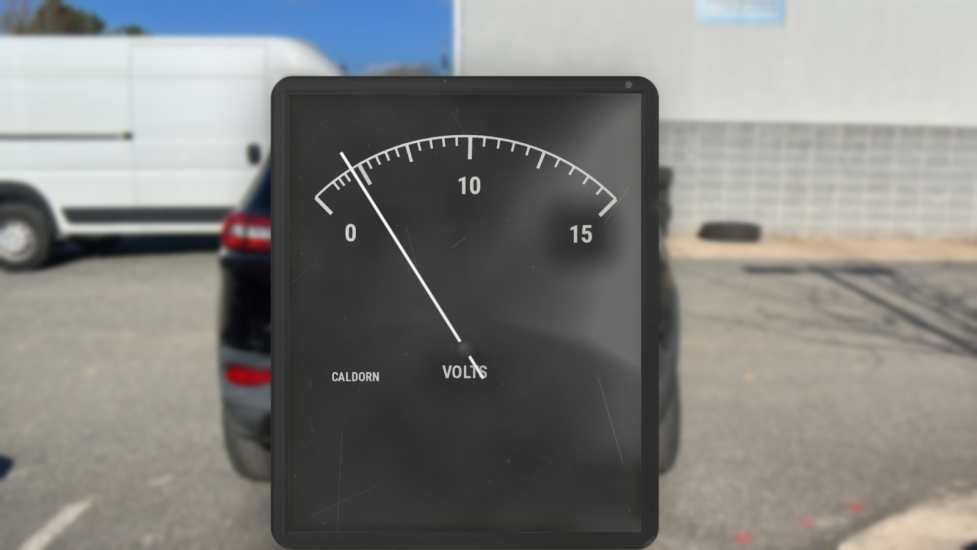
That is 4.5 V
